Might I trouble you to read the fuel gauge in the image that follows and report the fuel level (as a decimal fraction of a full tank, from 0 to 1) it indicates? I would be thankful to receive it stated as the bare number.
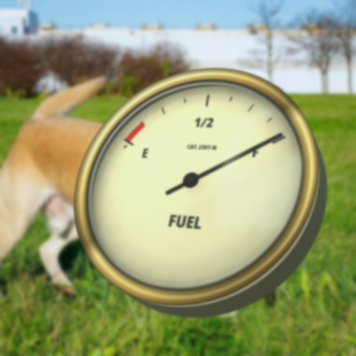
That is 1
